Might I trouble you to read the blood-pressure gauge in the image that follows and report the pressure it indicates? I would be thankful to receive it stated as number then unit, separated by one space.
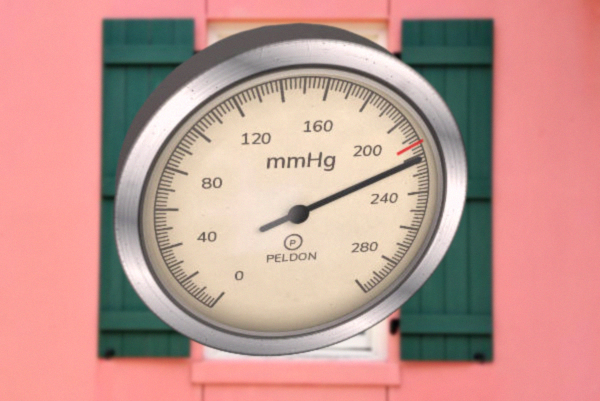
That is 220 mmHg
